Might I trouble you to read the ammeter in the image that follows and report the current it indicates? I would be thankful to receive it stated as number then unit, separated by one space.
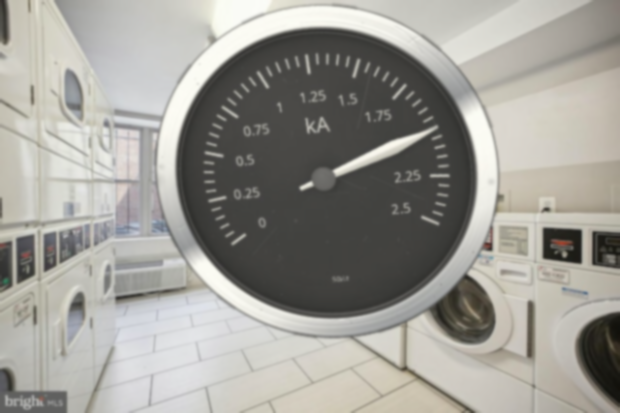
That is 2 kA
